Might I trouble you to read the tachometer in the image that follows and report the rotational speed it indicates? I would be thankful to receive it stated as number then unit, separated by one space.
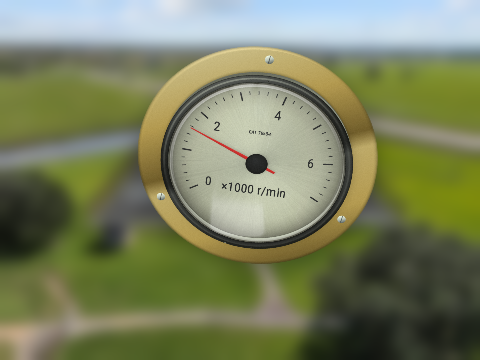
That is 1600 rpm
